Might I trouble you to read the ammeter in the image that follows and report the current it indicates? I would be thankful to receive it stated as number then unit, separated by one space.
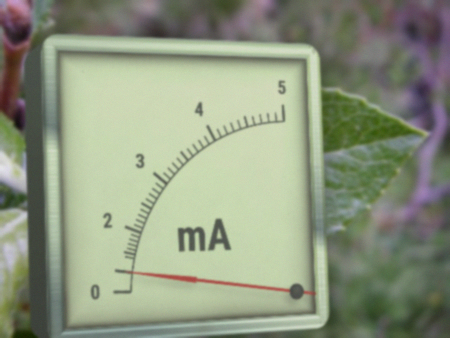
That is 1 mA
